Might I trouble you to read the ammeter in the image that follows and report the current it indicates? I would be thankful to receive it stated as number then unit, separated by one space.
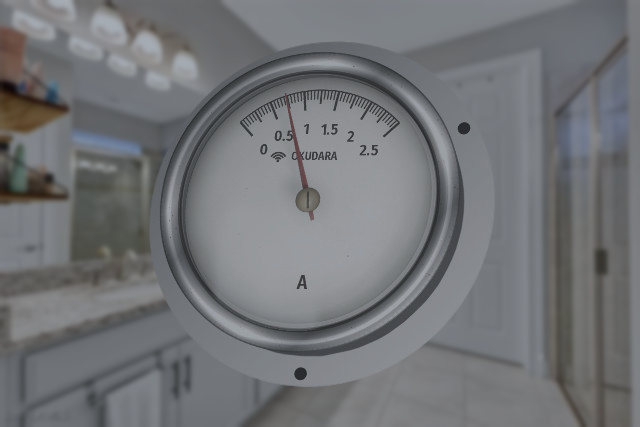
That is 0.75 A
